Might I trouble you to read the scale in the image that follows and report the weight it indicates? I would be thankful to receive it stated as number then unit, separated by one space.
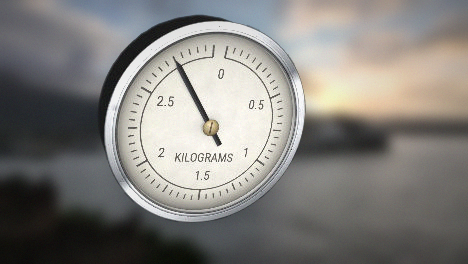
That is 2.75 kg
